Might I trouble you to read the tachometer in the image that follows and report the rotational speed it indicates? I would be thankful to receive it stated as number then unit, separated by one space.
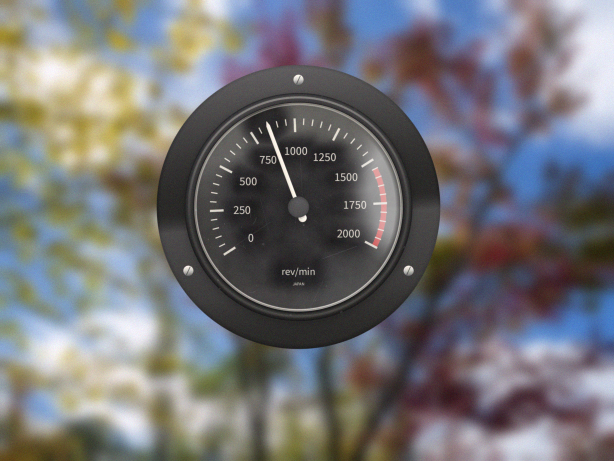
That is 850 rpm
